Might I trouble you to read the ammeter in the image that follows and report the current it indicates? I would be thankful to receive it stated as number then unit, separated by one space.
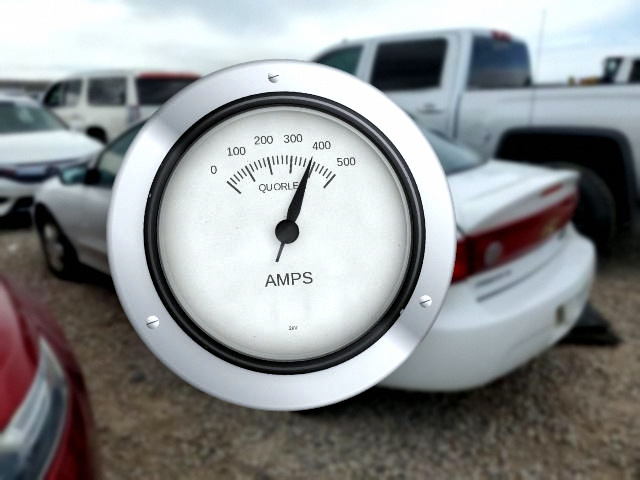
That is 380 A
